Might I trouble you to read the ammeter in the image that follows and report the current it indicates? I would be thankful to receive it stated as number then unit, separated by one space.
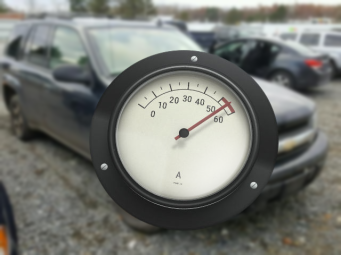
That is 55 A
